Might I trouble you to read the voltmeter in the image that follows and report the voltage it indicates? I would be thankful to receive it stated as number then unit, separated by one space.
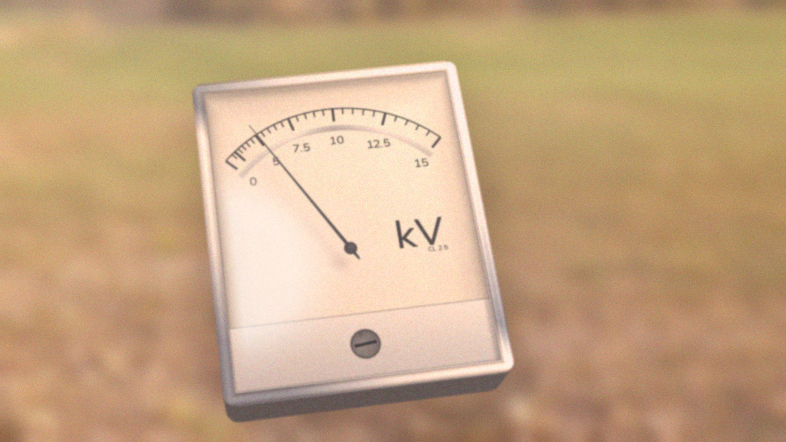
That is 5 kV
